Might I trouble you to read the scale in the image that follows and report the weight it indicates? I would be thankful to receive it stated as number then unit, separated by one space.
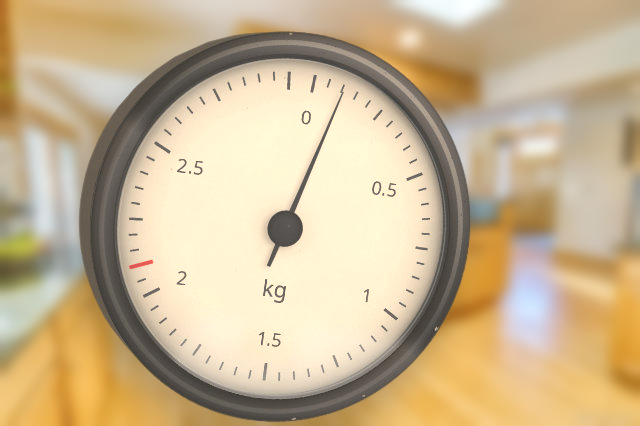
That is 0.1 kg
